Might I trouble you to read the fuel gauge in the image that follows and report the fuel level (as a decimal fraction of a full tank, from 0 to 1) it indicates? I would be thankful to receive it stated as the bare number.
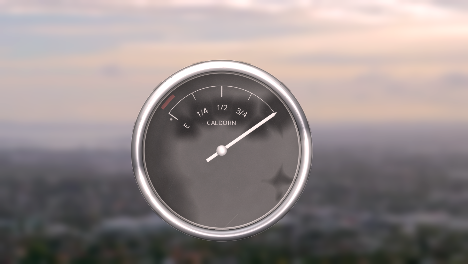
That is 1
